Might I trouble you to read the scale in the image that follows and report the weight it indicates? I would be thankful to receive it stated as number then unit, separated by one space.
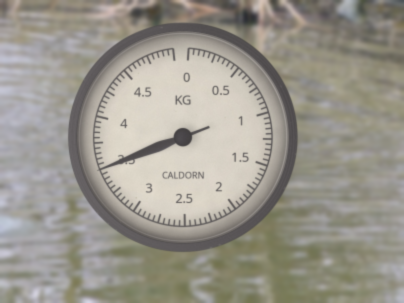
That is 3.5 kg
